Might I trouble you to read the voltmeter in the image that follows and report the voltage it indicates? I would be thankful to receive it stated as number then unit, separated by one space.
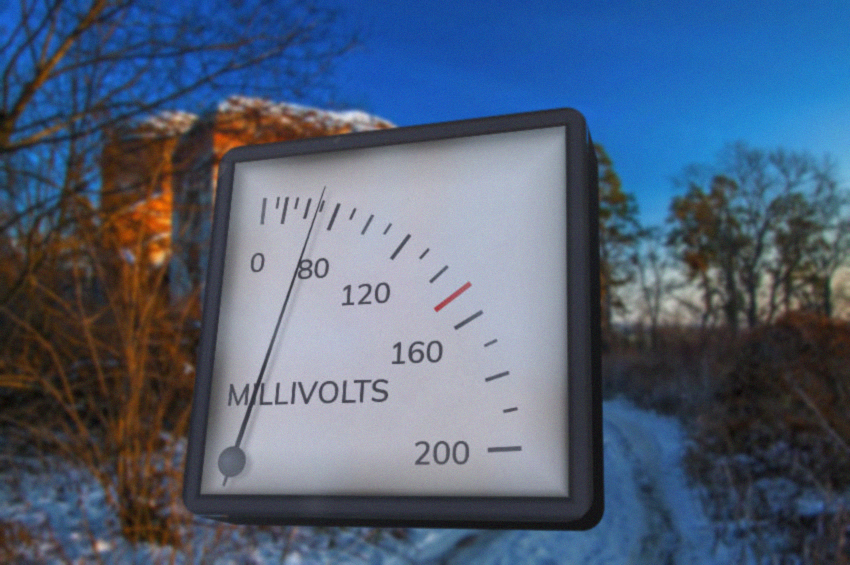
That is 70 mV
